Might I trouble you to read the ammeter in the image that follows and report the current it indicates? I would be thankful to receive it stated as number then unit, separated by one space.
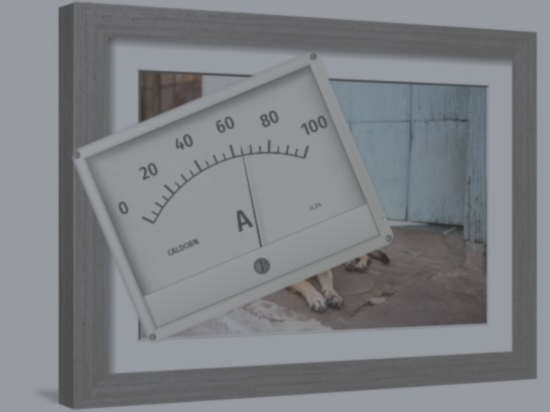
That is 65 A
